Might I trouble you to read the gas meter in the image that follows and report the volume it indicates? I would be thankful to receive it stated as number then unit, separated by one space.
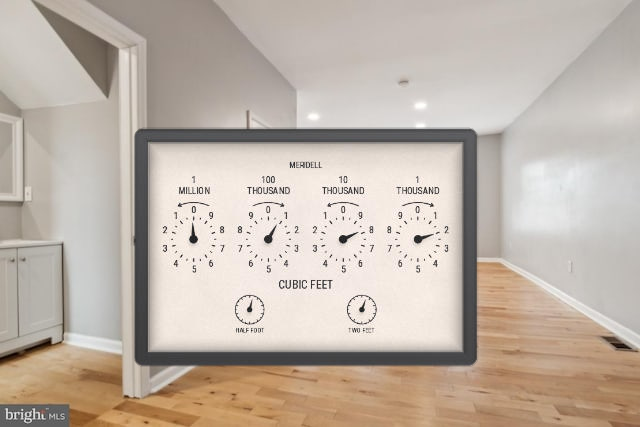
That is 8200 ft³
